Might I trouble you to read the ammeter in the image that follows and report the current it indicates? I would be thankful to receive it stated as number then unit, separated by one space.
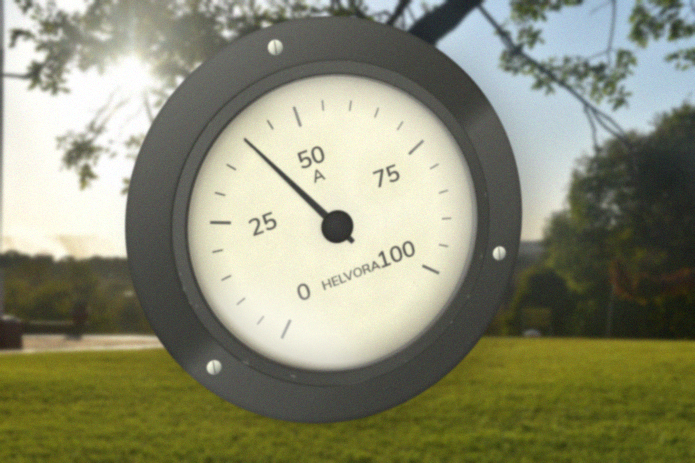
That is 40 A
